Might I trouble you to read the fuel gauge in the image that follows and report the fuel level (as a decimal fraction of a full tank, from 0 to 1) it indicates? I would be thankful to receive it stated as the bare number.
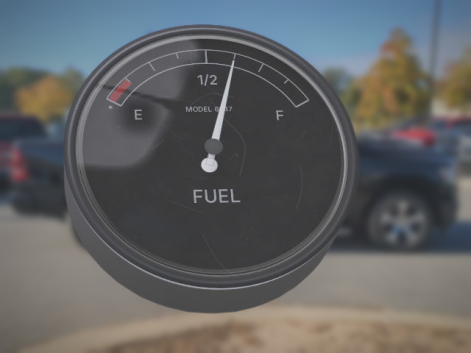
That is 0.625
